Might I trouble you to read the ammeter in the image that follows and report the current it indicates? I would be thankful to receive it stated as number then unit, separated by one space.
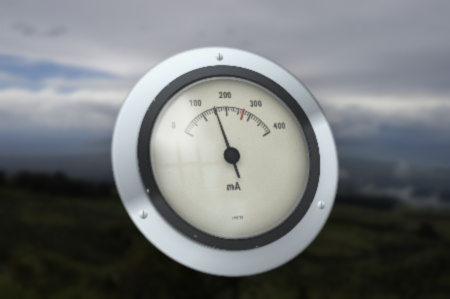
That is 150 mA
